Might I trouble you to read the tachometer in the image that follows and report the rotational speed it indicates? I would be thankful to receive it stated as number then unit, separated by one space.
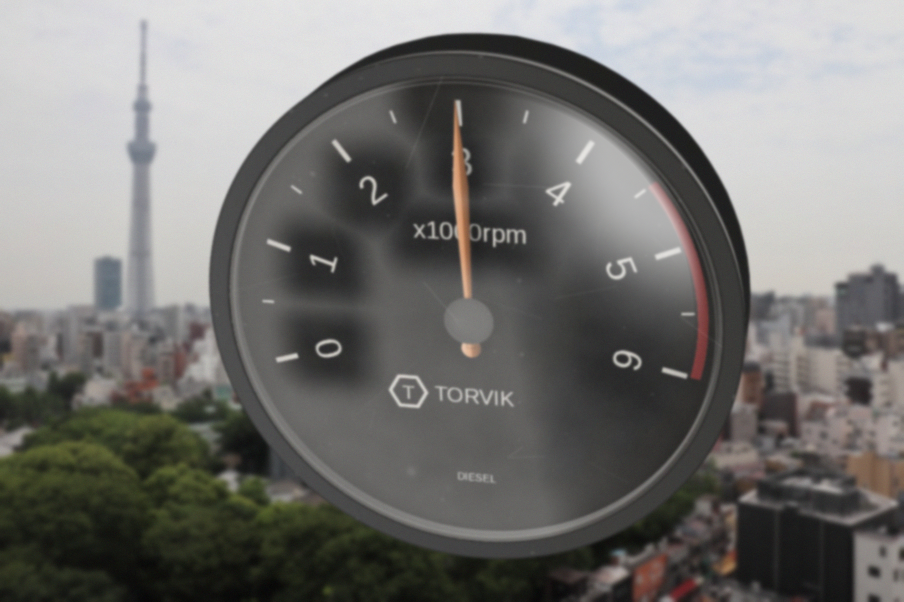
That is 3000 rpm
